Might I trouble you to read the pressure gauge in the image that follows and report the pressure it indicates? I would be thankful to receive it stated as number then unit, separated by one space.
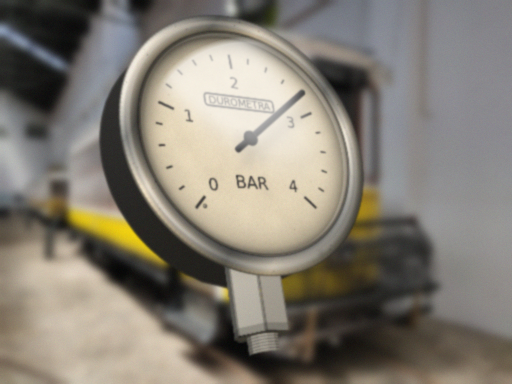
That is 2.8 bar
